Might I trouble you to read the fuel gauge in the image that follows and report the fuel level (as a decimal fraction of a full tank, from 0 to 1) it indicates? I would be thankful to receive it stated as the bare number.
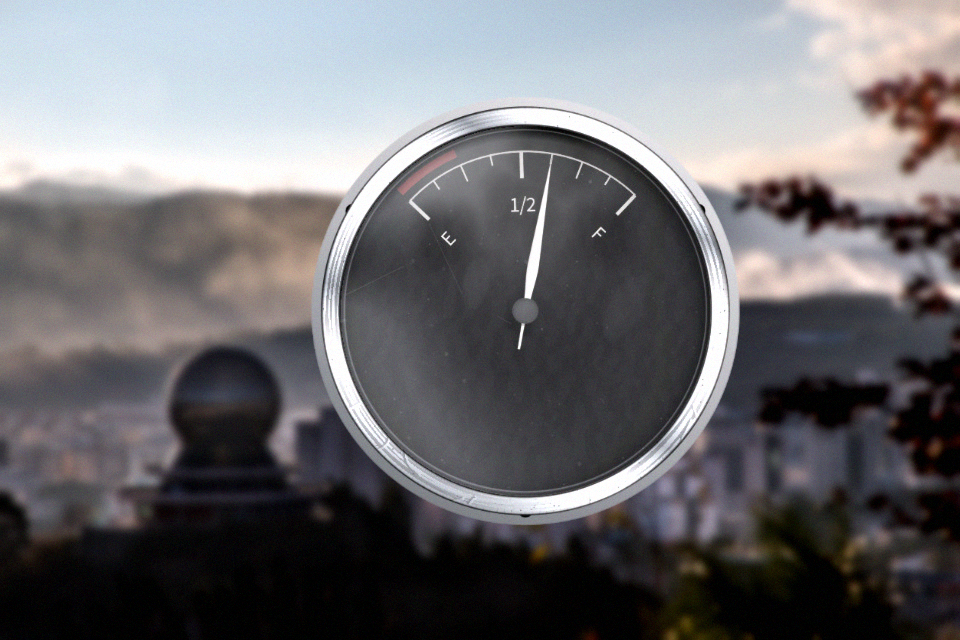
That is 0.625
